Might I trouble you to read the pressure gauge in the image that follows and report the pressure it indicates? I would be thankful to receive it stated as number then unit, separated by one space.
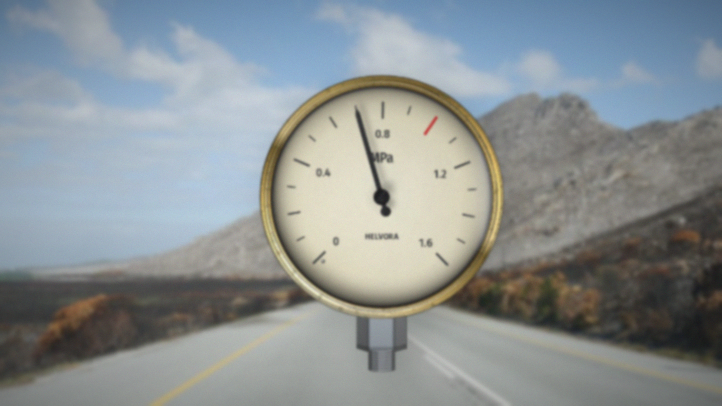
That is 0.7 MPa
